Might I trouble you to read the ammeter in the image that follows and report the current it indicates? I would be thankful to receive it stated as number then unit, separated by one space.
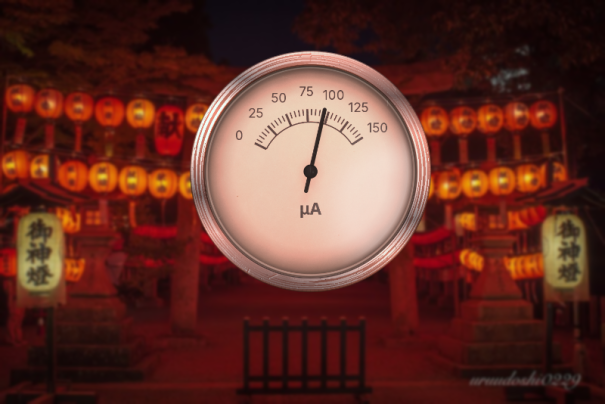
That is 95 µA
